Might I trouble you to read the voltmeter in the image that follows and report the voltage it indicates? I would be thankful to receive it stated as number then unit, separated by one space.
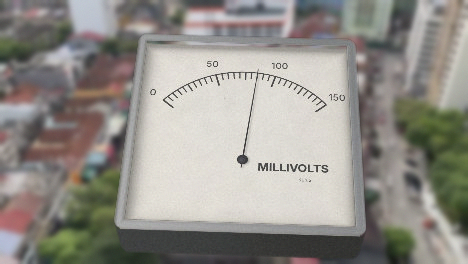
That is 85 mV
